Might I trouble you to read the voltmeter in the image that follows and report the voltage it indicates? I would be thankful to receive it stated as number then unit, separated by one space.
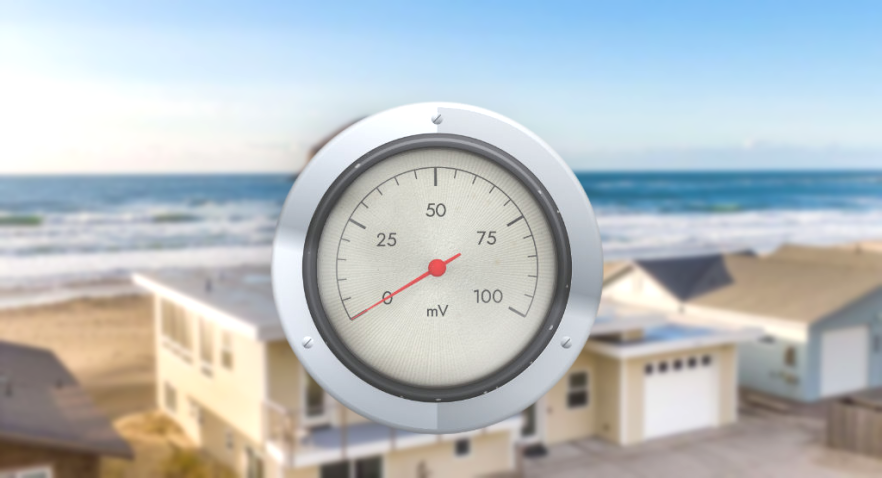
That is 0 mV
